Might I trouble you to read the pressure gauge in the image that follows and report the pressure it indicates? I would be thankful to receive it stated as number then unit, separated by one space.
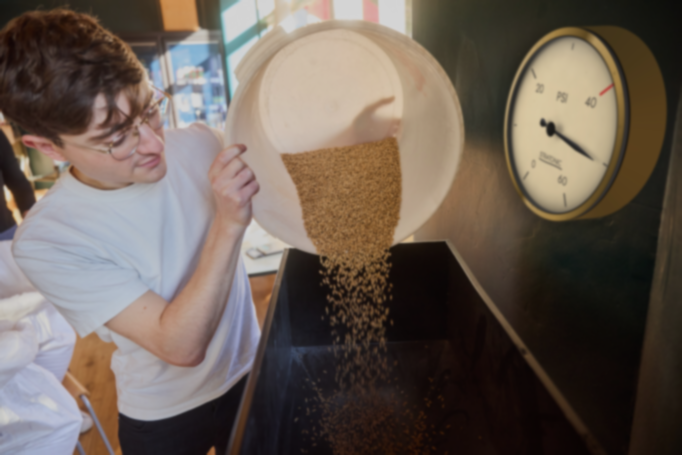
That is 50 psi
